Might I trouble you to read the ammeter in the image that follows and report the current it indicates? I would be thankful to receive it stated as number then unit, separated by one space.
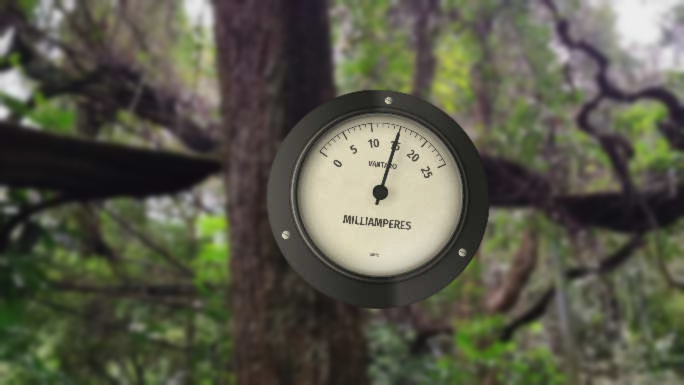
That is 15 mA
